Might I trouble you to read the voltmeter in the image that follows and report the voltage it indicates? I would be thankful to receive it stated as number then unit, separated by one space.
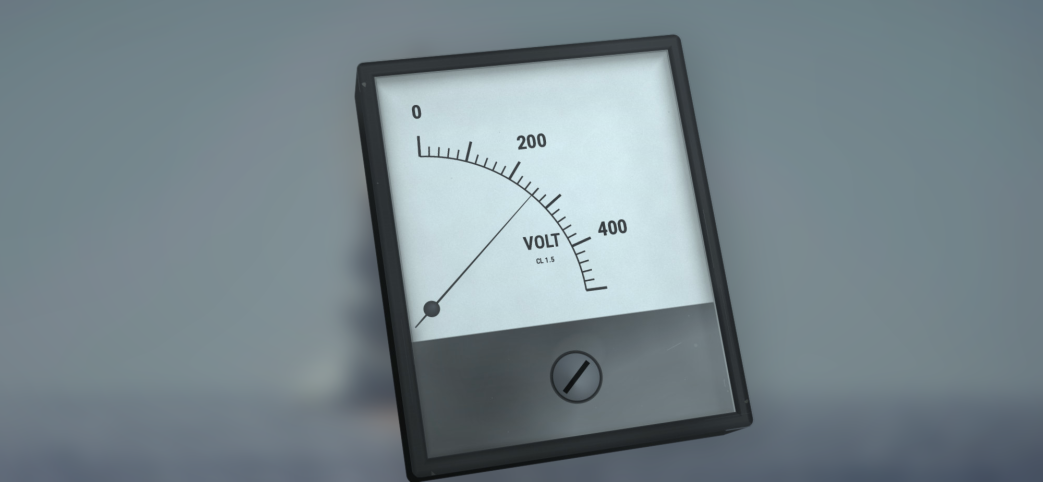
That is 260 V
